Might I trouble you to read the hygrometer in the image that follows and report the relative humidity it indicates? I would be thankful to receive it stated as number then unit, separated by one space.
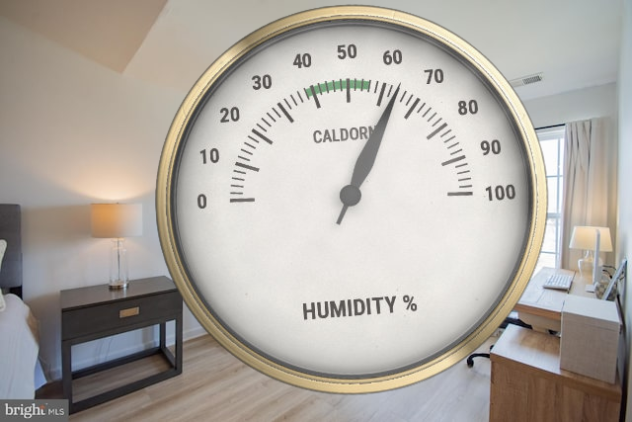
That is 64 %
